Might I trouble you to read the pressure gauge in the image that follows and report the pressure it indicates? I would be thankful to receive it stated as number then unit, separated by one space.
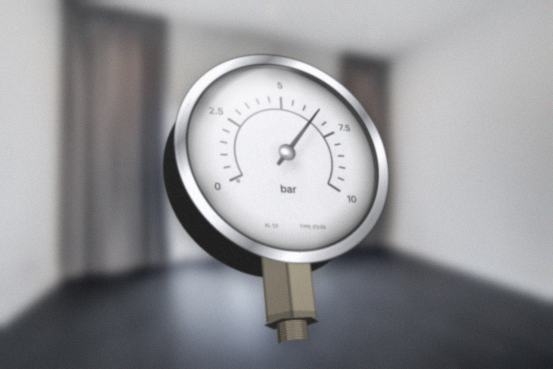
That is 6.5 bar
